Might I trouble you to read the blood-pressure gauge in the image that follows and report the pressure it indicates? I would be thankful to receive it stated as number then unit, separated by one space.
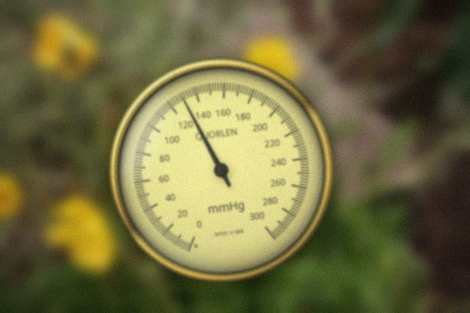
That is 130 mmHg
